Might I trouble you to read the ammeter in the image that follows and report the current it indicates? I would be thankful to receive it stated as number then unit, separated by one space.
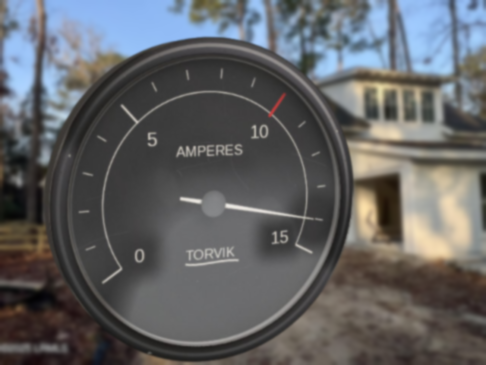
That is 14 A
